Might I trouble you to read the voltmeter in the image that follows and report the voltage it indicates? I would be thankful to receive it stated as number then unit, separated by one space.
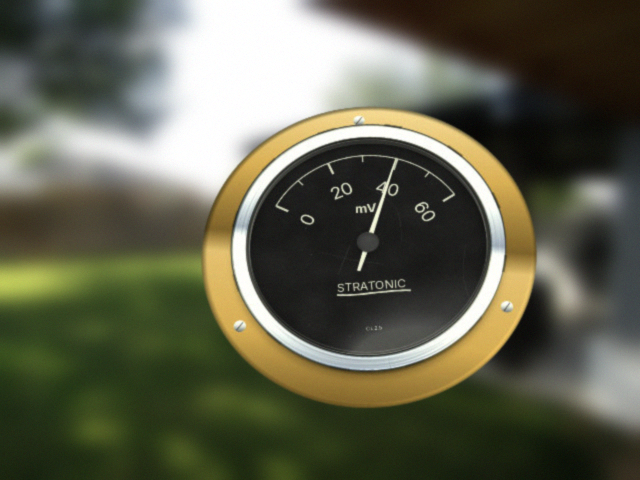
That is 40 mV
